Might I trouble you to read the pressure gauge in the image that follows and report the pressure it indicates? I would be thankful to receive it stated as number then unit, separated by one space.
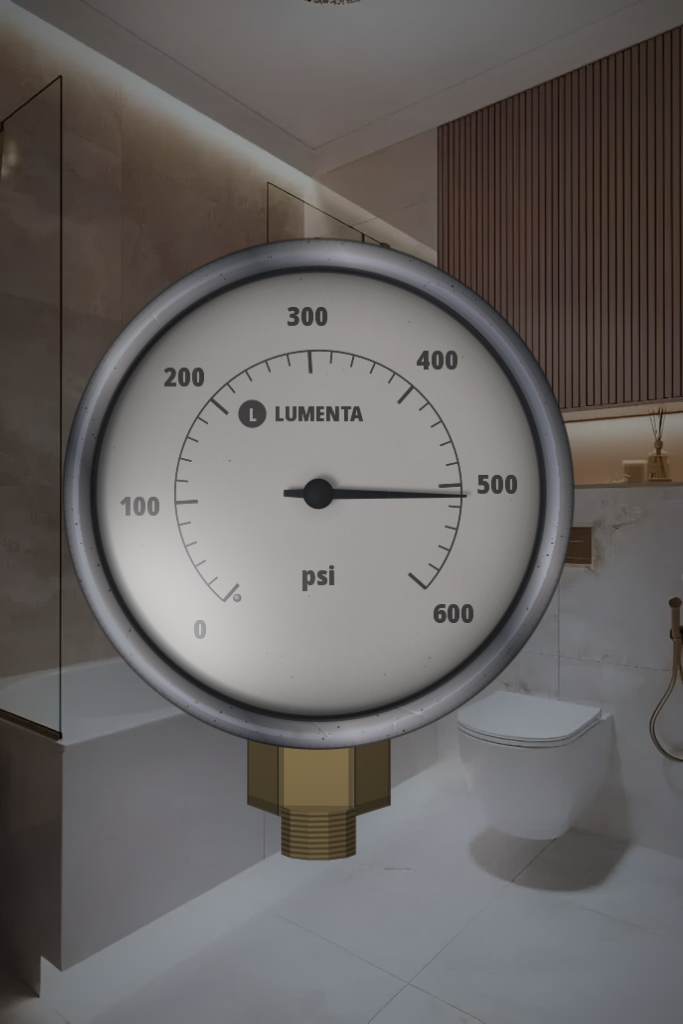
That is 510 psi
